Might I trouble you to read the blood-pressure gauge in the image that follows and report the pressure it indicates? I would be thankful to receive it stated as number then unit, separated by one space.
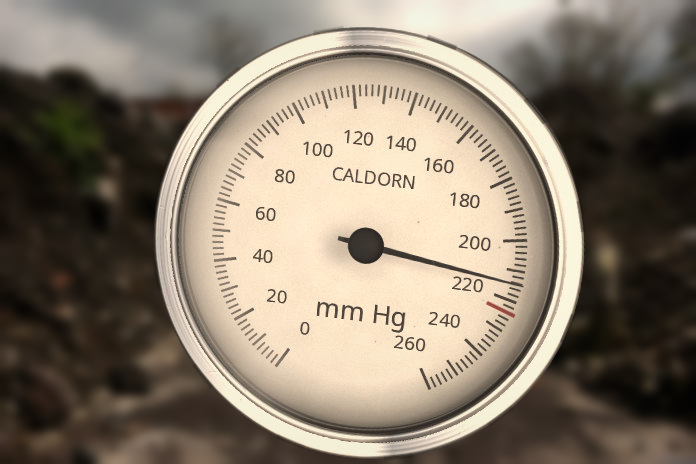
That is 214 mmHg
